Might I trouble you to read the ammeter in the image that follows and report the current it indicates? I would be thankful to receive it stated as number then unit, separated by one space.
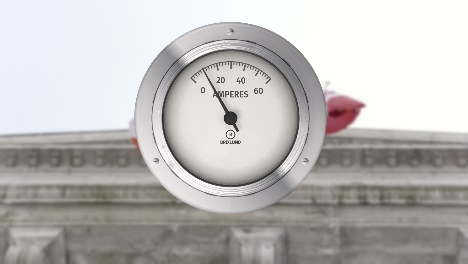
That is 10 A
